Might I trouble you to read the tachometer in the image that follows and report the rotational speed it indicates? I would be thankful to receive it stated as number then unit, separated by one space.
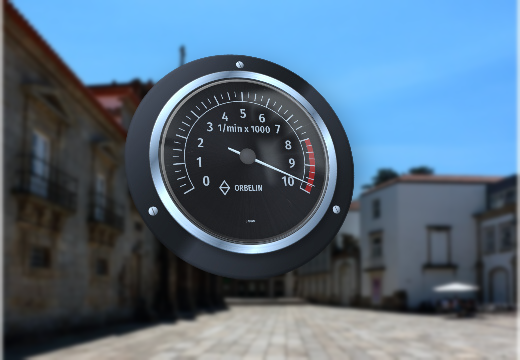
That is 9750 rpm
